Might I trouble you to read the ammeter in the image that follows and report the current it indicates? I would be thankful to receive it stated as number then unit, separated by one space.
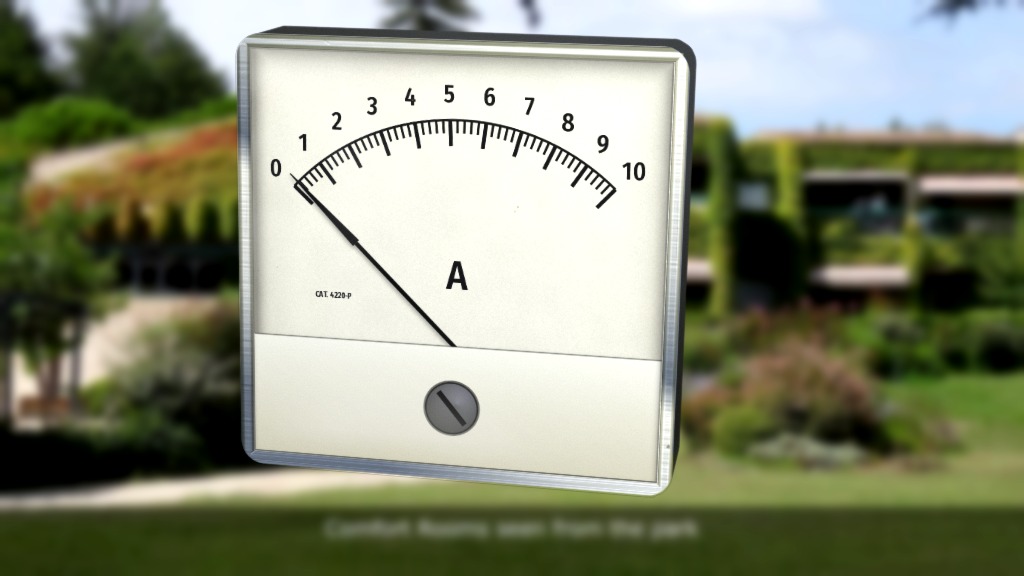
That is 0.2 A
